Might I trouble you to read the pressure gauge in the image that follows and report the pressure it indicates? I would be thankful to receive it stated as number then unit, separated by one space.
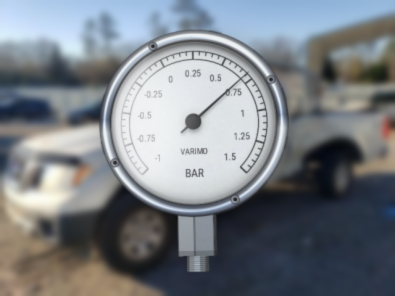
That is 0.7 bar
